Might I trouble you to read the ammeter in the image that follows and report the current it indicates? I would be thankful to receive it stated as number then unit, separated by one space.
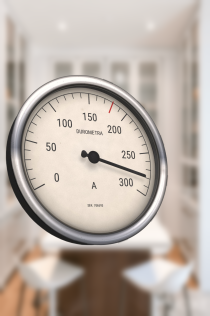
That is 280 A
